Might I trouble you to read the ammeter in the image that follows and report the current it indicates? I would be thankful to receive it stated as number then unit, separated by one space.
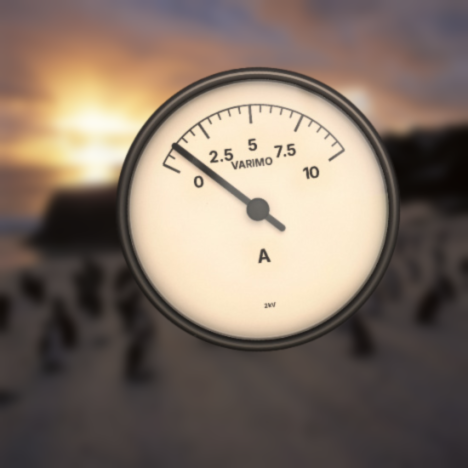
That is 1 A
